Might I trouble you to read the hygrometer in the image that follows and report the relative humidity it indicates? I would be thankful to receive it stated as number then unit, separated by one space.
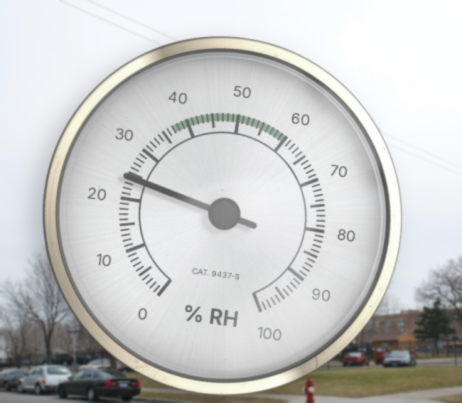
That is 24 %
